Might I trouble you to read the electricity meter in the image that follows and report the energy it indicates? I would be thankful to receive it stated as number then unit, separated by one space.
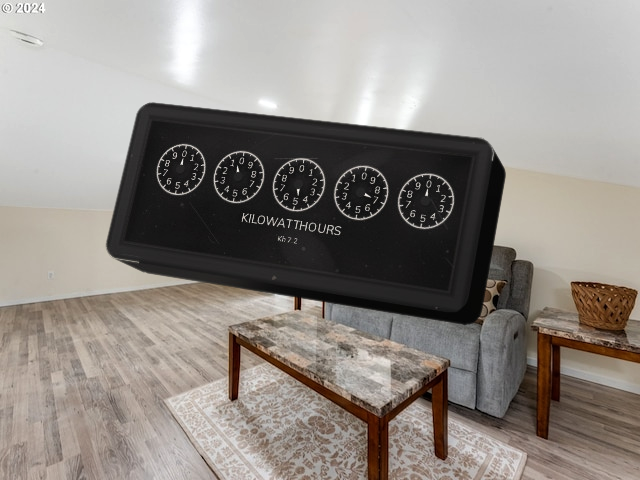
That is 470 kWh
